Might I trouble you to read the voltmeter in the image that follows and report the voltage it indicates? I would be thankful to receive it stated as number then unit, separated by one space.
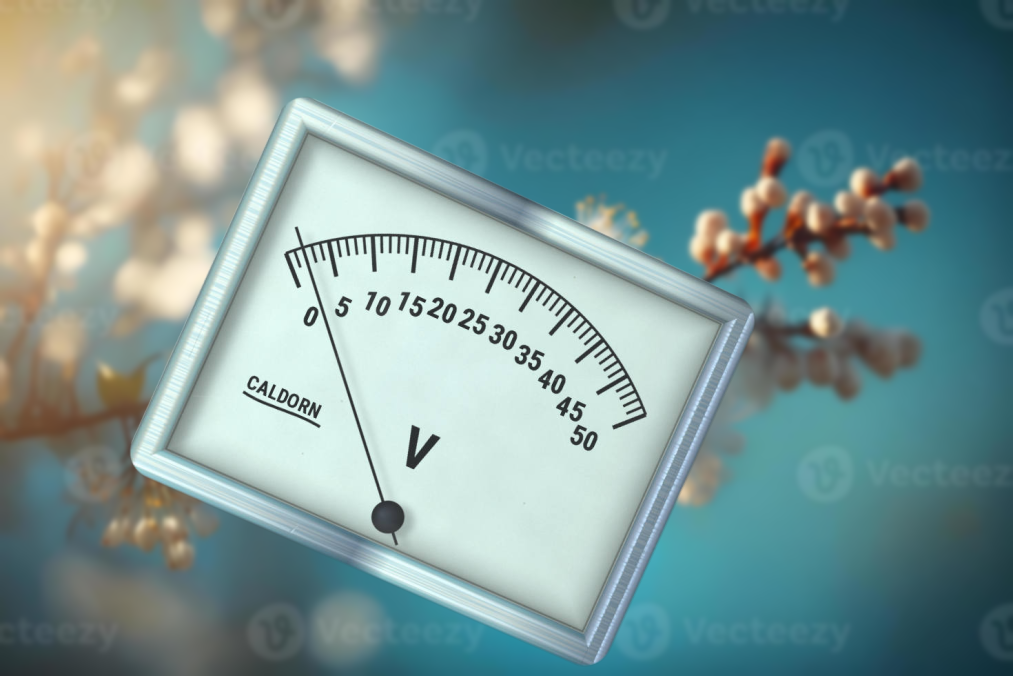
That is 2 V
